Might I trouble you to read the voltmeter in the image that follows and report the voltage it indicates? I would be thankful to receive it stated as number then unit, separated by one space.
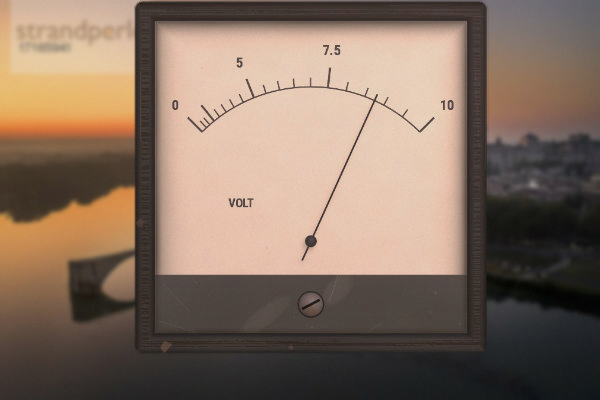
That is 8.75 V
